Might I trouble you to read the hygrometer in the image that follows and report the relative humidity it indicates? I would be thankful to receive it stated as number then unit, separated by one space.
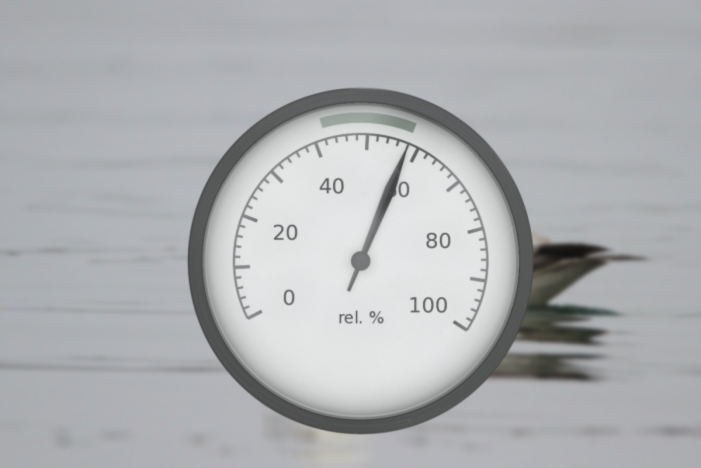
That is 58 %
